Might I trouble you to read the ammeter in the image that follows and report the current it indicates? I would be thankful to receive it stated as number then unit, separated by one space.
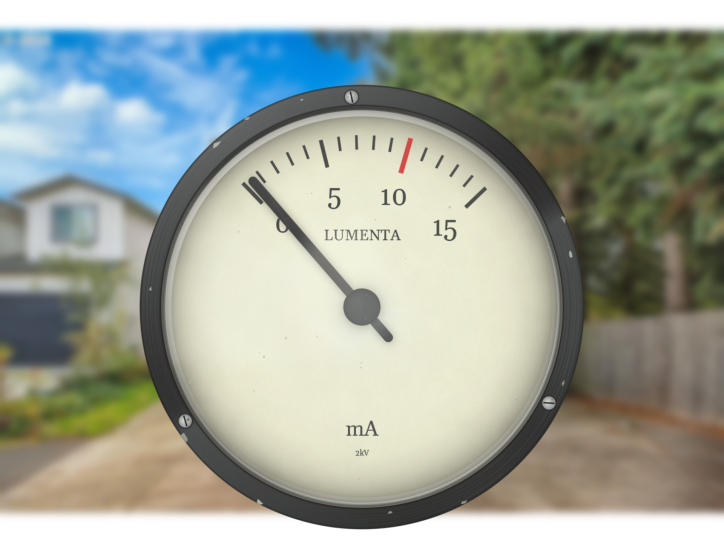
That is 0.5 mA
